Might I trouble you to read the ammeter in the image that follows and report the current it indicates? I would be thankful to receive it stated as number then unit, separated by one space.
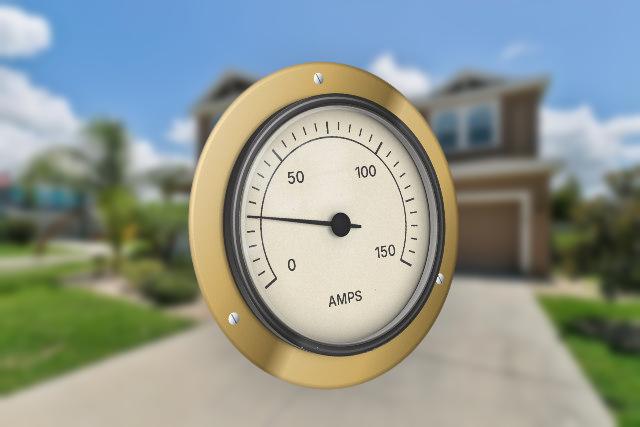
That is 25 A
